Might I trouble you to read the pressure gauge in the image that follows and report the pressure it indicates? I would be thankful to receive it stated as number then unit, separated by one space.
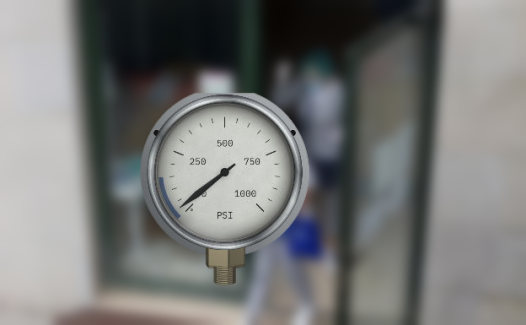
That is 25 psi
